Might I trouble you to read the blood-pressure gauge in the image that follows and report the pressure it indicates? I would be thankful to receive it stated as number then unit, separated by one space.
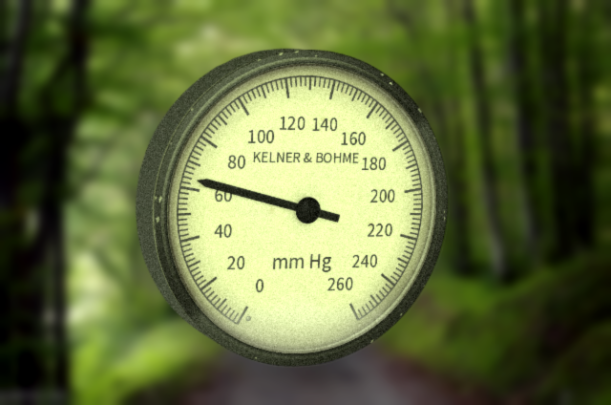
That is 64 mmHg
